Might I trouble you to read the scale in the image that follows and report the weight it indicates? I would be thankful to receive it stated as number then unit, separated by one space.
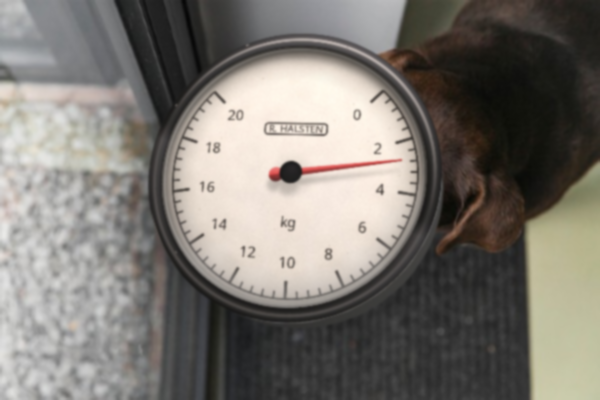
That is 2.8 kg
